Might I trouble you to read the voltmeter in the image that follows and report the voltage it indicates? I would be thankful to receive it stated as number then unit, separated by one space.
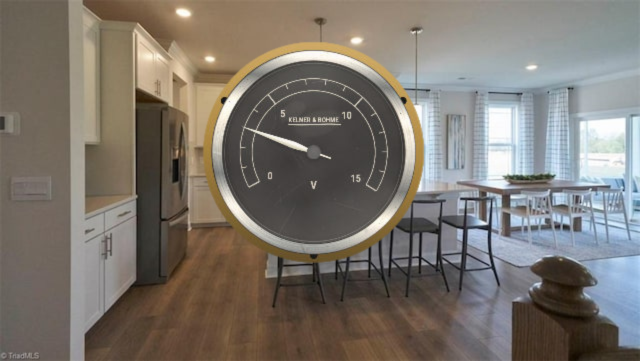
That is 3 V
